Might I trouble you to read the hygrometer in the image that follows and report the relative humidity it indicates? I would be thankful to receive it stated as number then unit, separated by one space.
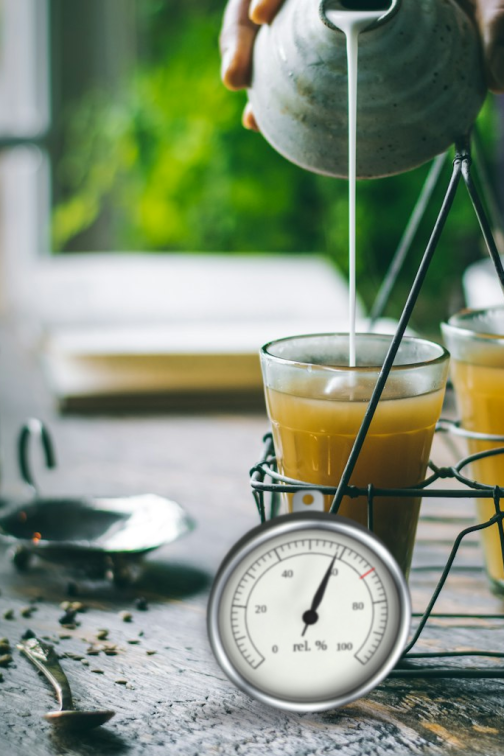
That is 58 %
